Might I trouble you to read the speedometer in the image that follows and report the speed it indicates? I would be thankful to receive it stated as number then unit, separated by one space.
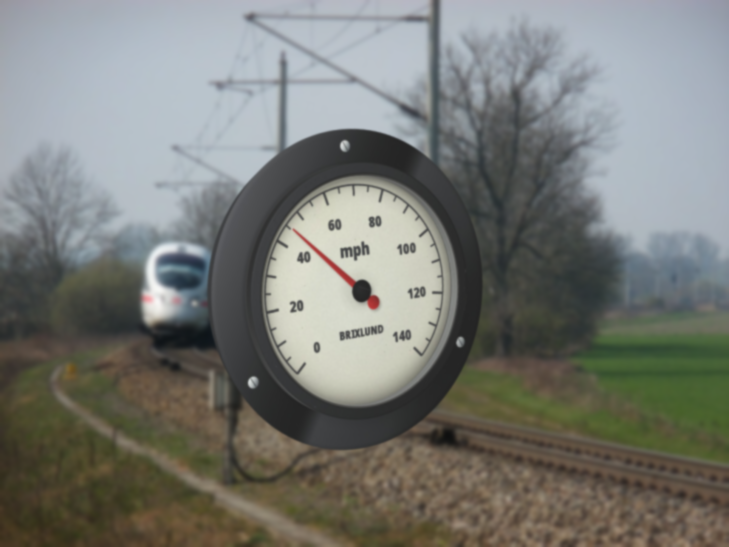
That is 45 mph
